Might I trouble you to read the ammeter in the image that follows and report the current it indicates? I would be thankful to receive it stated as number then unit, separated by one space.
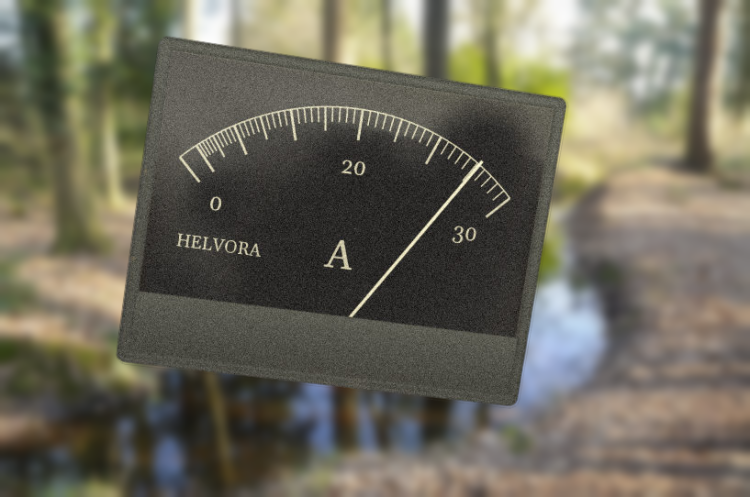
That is 27.5 A
